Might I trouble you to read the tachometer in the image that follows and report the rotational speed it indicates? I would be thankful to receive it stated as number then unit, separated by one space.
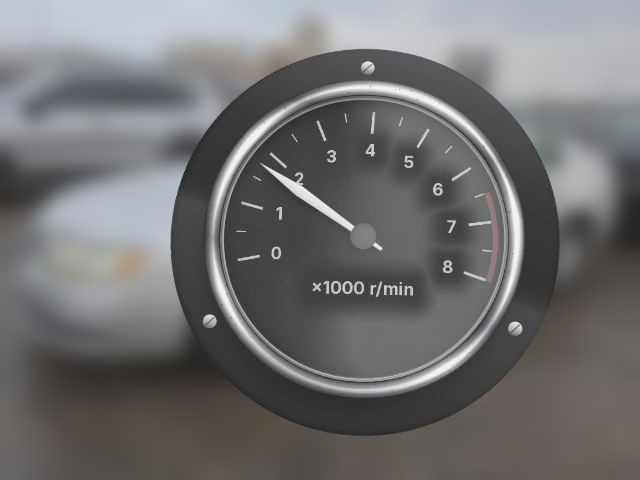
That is 1750 rpm
